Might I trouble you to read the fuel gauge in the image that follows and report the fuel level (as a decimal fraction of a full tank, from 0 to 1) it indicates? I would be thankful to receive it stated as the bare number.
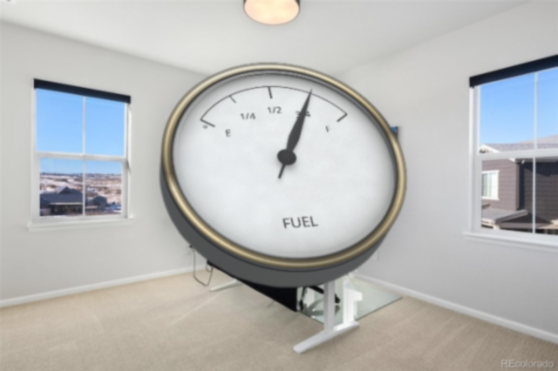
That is 0.75
